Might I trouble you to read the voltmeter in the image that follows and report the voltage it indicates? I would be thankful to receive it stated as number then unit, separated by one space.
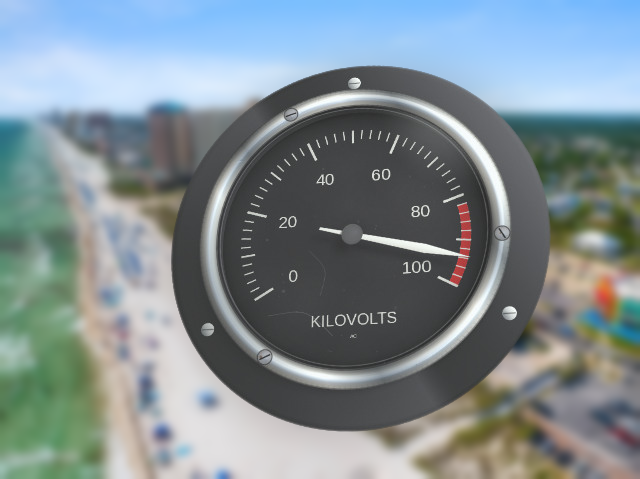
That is 94 kV
